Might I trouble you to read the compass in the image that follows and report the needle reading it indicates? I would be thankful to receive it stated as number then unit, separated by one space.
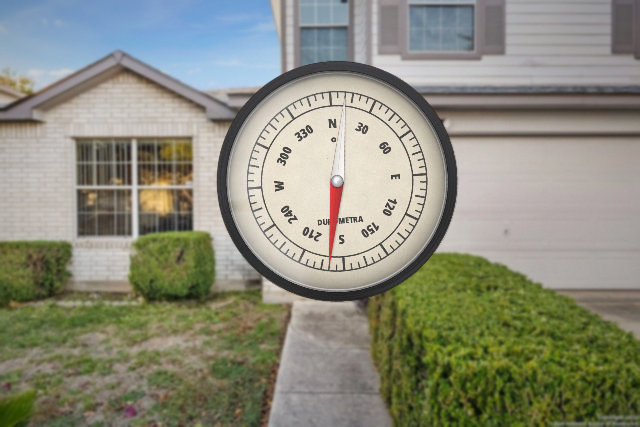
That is 190 °
